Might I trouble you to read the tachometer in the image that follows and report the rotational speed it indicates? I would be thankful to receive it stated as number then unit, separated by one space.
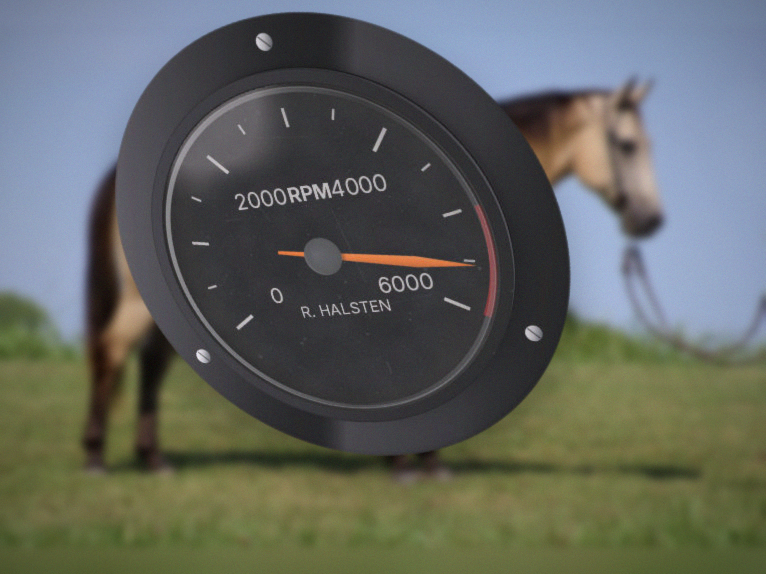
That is 5500 rpm
